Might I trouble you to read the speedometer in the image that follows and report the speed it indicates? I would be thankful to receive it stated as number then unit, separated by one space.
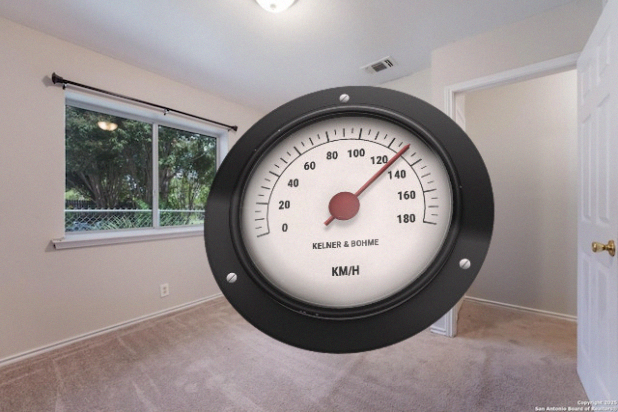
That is 130 km/h
